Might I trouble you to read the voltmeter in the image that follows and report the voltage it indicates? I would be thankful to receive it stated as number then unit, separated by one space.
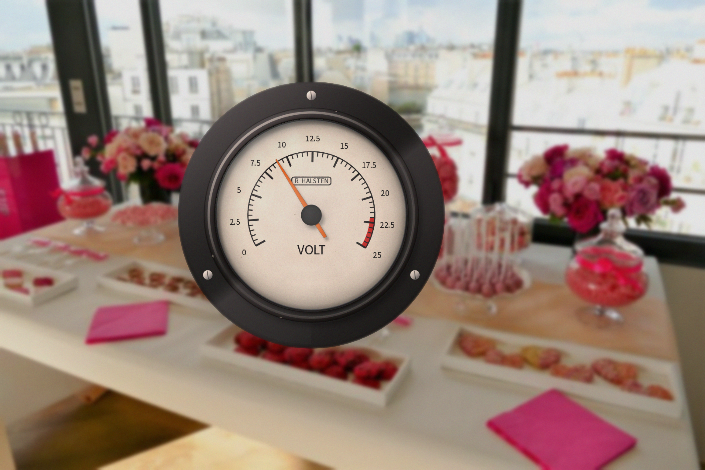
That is 9 V
